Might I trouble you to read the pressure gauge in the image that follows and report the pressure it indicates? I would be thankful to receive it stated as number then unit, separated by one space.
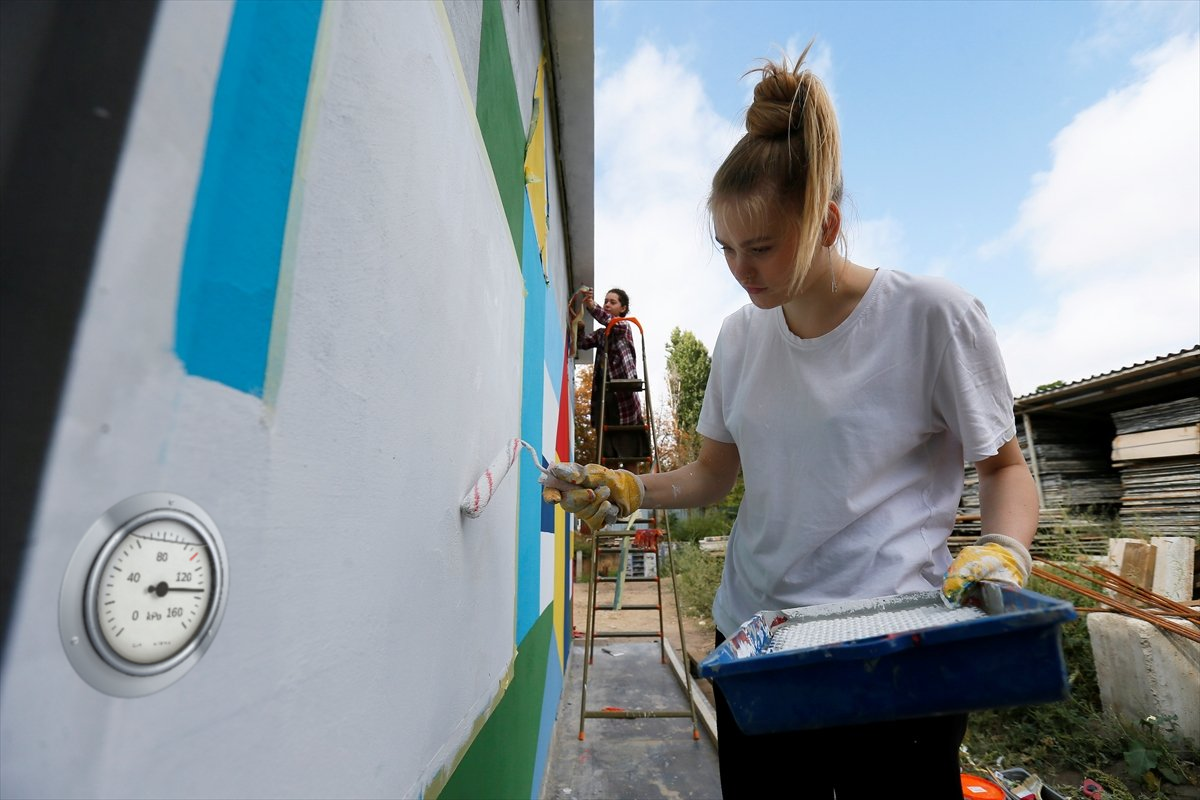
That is 135 kPa
